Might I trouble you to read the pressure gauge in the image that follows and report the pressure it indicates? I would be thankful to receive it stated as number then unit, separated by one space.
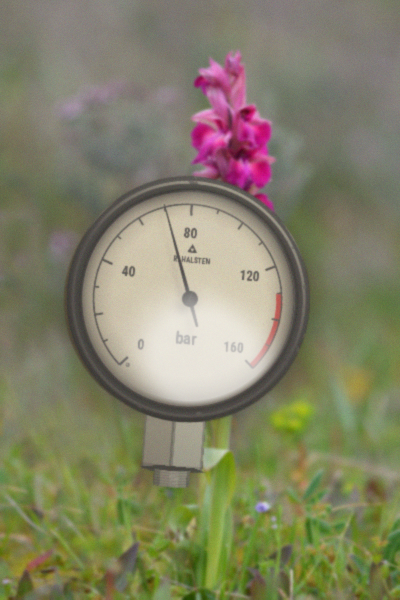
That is 70 bar
